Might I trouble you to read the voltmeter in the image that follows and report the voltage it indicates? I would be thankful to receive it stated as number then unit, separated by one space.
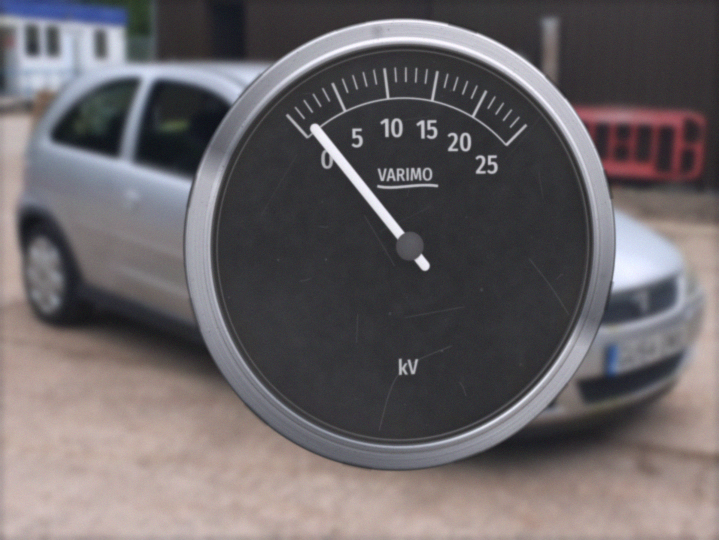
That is 1 kV
